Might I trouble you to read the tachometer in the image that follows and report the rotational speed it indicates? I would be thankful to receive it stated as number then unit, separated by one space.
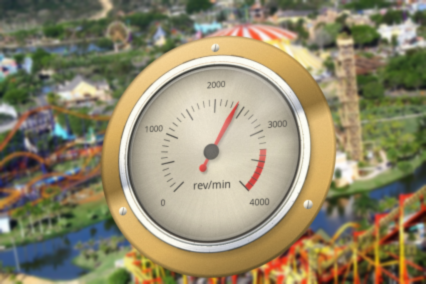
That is 2400 rpm
